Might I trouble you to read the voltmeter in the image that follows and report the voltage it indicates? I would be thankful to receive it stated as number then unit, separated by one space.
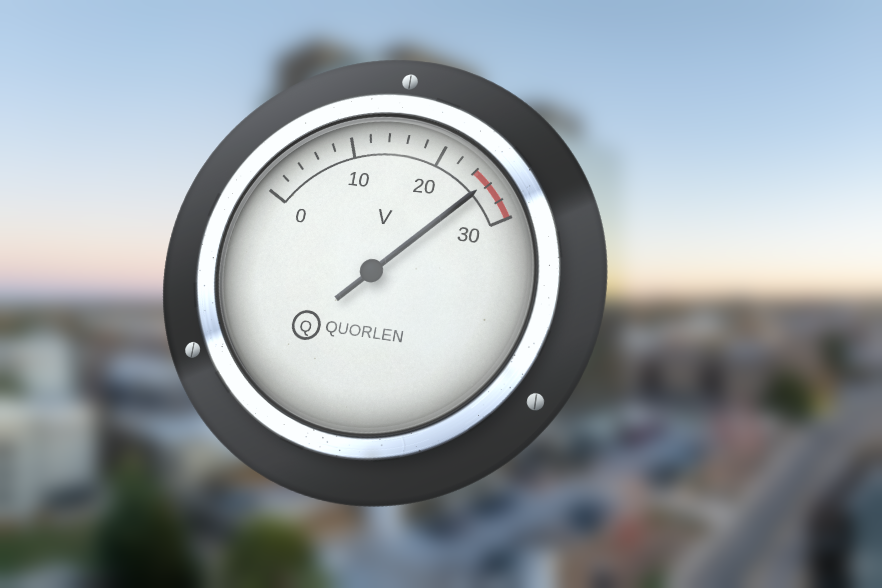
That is 26 V
